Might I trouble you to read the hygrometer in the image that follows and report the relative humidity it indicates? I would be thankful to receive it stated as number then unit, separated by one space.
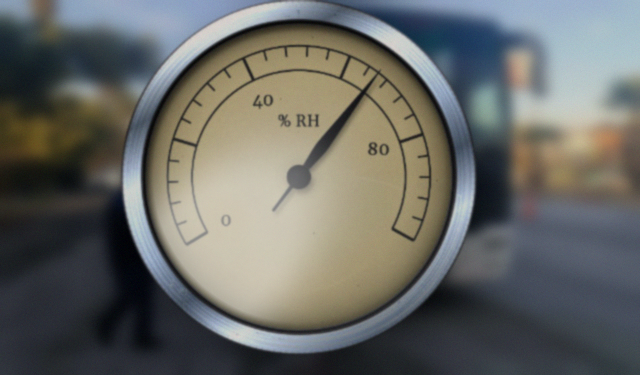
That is 66 %
